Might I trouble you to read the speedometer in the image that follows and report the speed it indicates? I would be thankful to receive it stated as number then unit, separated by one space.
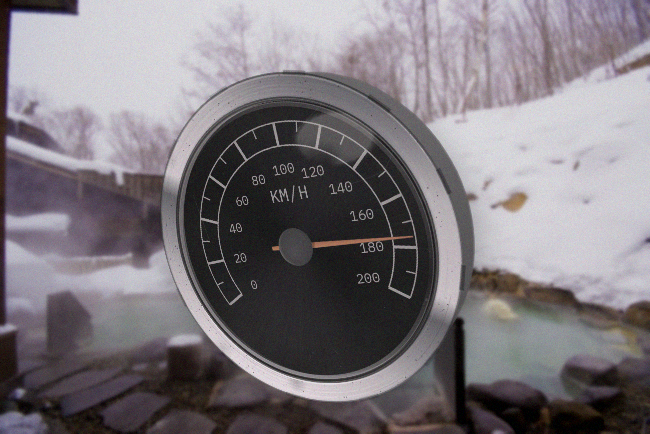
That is 175 km/h
